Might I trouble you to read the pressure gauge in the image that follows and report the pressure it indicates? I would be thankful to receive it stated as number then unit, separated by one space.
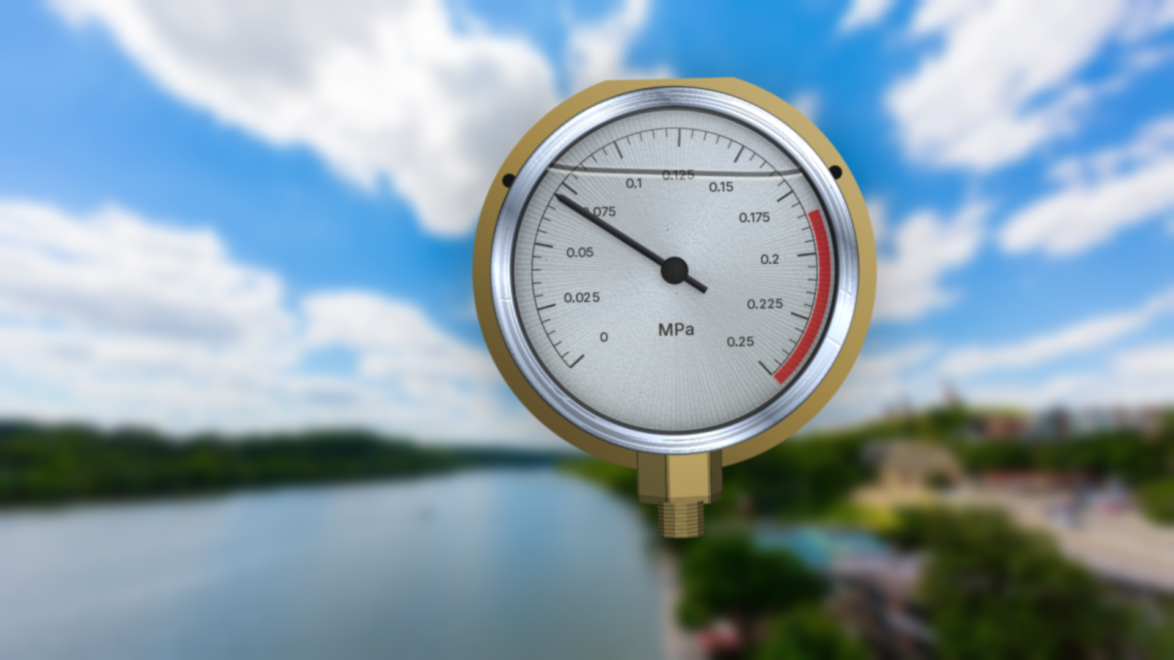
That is 0.07 MPa
